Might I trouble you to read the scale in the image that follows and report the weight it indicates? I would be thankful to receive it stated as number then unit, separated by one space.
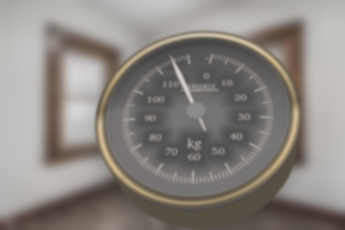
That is 115 kg
